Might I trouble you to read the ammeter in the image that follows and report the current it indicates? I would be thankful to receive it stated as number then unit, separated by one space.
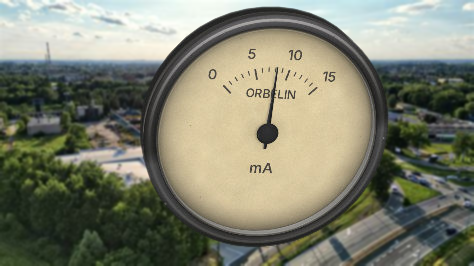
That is 8 mA
